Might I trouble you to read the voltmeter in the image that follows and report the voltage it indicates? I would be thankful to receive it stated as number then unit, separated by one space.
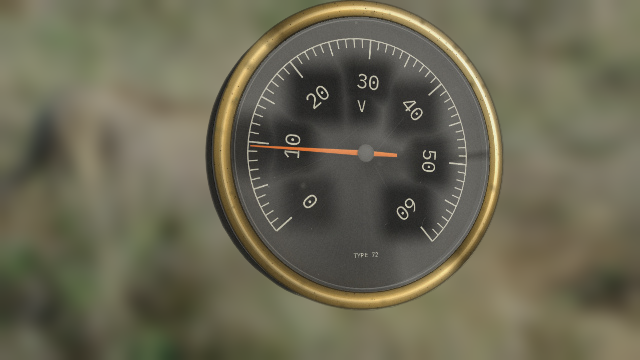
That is 9.5 V
